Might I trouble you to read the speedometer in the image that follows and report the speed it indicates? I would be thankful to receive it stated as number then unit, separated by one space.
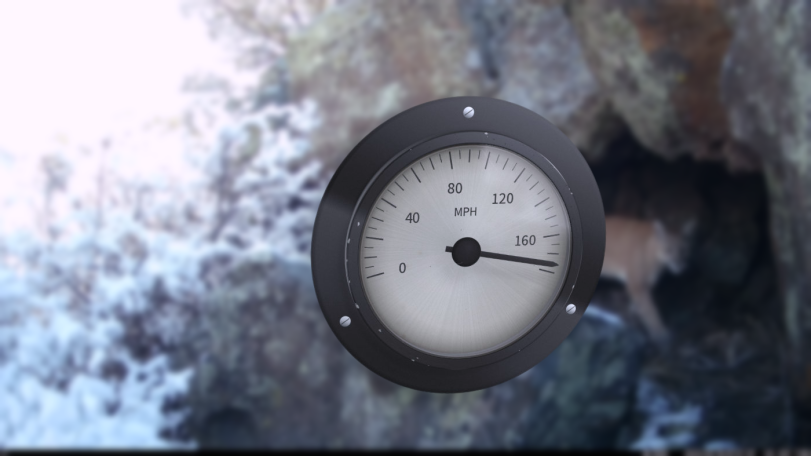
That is 175 mph
